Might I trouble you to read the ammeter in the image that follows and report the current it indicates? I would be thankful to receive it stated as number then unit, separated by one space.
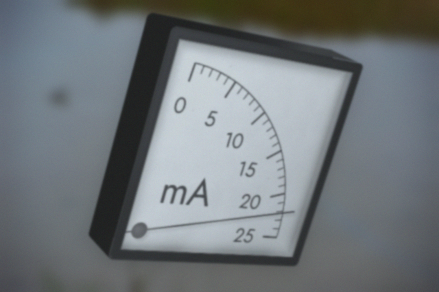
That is 22 mA
